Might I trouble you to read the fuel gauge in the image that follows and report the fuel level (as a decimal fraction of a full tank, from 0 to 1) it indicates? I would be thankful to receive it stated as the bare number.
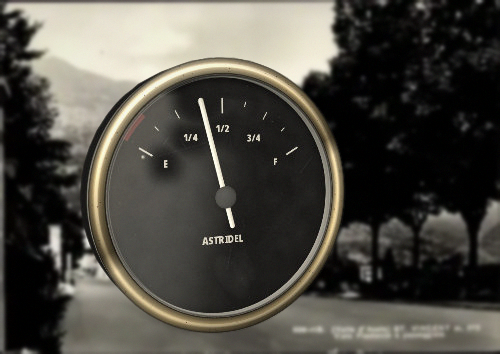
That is 0.375
